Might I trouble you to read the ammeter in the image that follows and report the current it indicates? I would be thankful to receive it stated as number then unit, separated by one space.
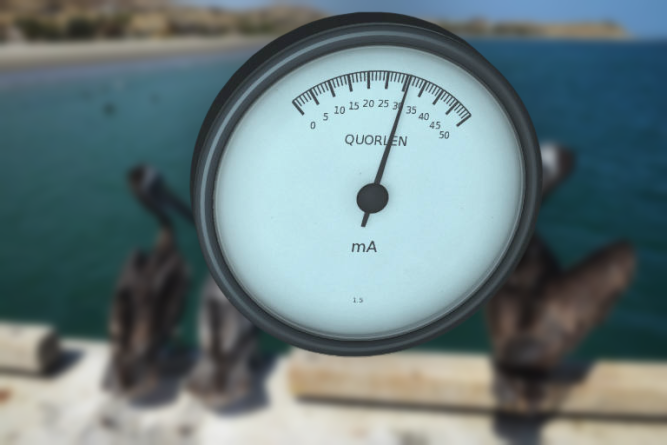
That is 30 mA
